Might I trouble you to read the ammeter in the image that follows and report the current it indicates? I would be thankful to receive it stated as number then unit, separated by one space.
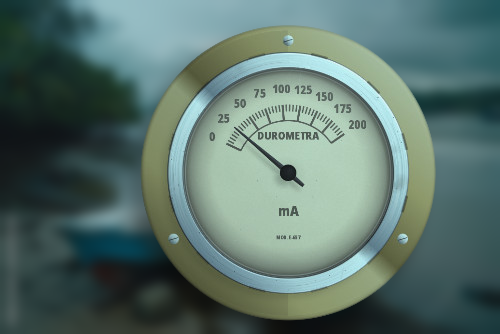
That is 25 mA
